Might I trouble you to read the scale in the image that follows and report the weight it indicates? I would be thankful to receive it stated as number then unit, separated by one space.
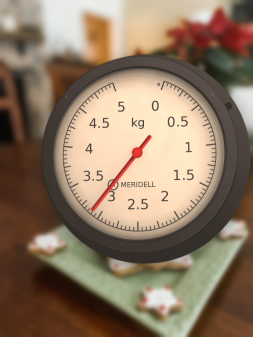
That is 3.1 kg
